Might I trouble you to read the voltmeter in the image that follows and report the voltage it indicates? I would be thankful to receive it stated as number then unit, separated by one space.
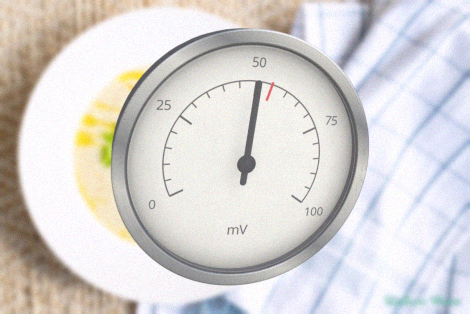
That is 50 mV
